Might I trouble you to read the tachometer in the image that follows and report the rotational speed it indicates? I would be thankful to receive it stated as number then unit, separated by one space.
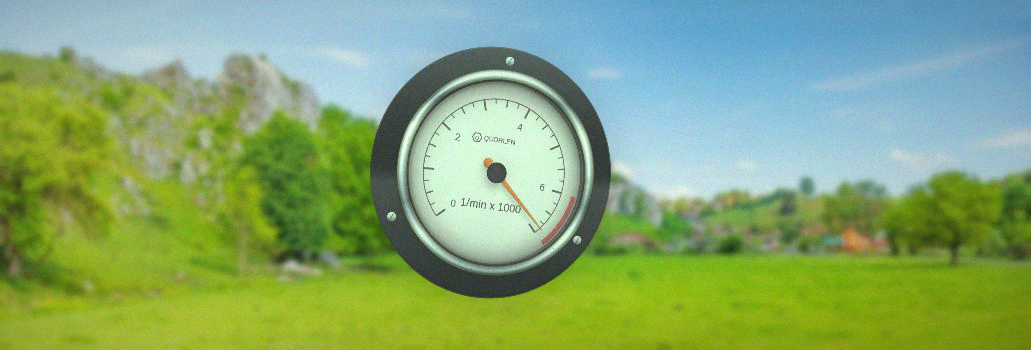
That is 6875 rpm
